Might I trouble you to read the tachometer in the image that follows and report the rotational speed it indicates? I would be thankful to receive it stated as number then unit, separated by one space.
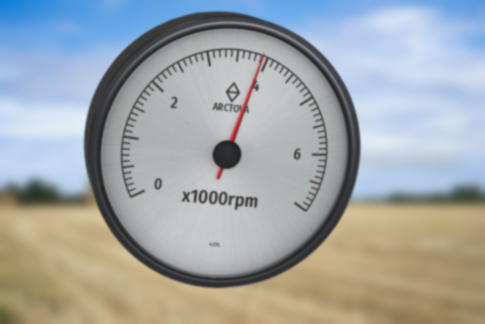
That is 3900 rpm
